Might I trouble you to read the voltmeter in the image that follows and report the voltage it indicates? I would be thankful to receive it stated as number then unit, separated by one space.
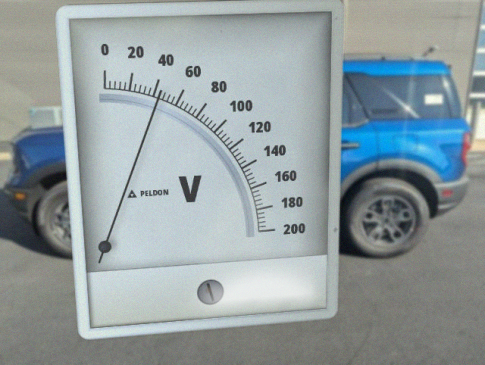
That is 44 V
